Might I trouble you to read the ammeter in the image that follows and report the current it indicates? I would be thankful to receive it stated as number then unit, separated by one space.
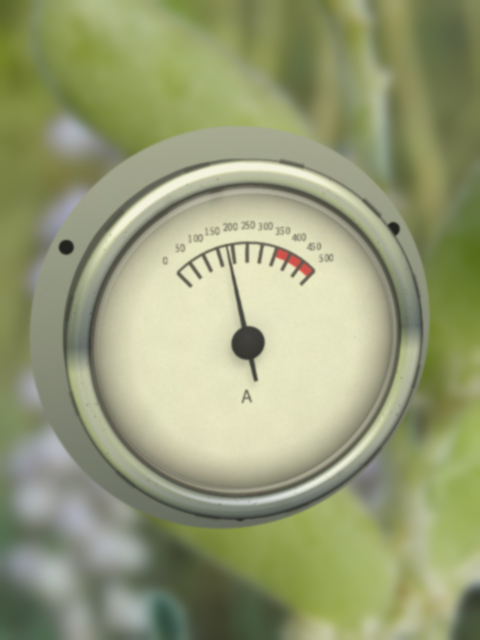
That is 175 A
